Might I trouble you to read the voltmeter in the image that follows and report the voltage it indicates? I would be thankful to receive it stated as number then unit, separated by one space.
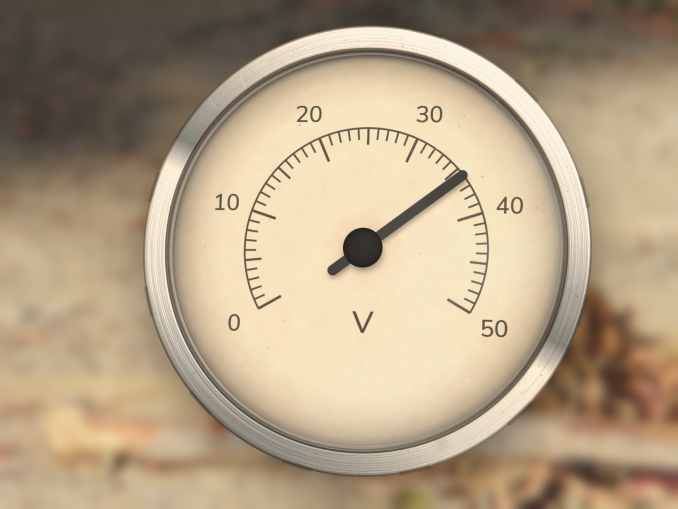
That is 36 V
